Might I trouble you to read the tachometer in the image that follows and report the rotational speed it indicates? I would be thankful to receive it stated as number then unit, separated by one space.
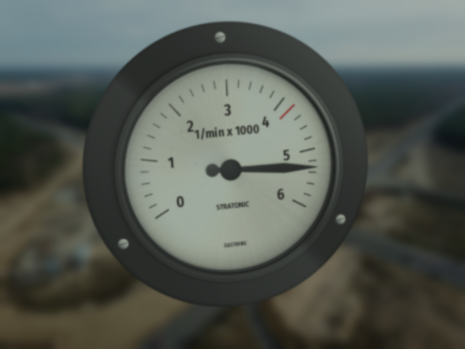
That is 5300 rpm
